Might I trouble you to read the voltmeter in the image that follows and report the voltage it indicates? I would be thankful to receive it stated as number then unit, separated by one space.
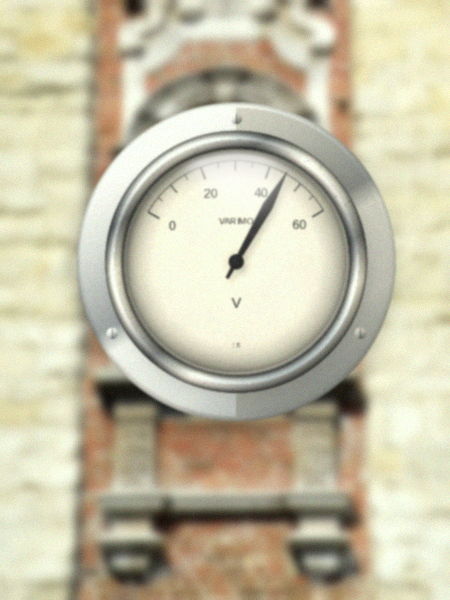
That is 45 V
